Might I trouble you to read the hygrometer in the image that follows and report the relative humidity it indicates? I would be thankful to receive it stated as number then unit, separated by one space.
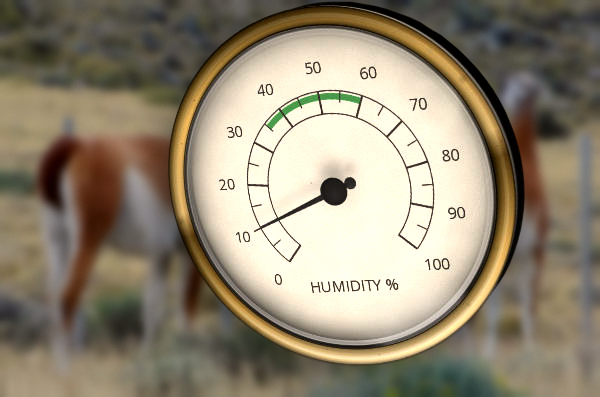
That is 10 %
